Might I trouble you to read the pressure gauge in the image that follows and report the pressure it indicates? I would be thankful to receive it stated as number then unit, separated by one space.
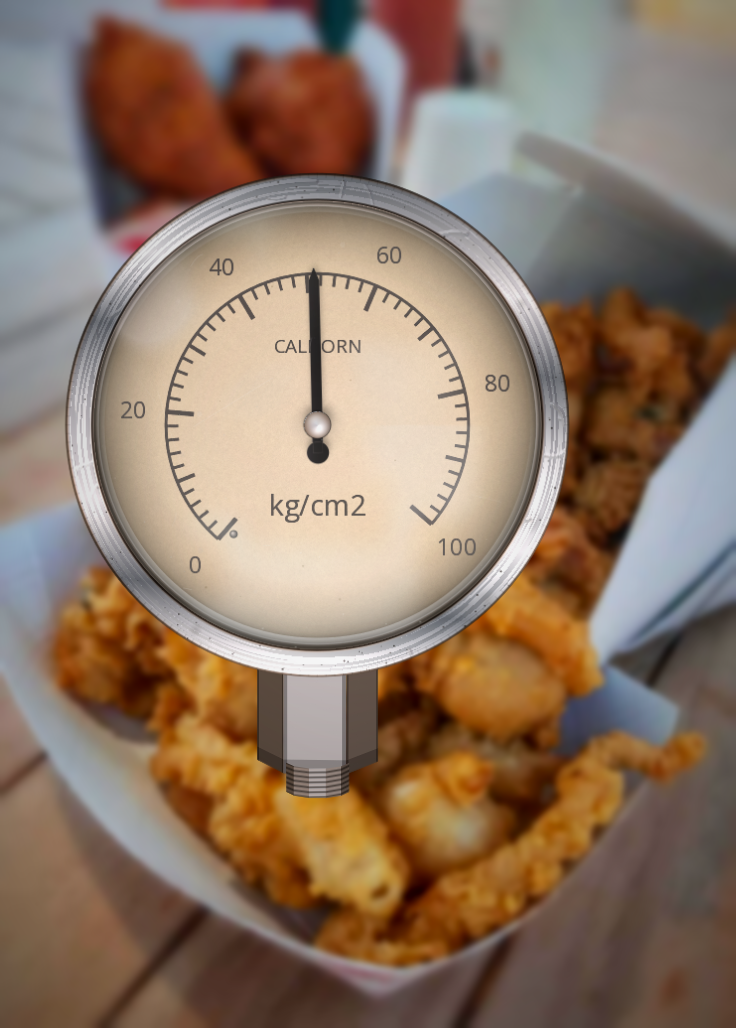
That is 51 kg/cm²
